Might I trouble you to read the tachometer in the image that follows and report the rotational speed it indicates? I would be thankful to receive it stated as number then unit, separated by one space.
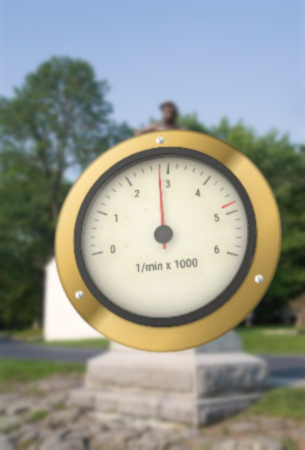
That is 2800 rpm
